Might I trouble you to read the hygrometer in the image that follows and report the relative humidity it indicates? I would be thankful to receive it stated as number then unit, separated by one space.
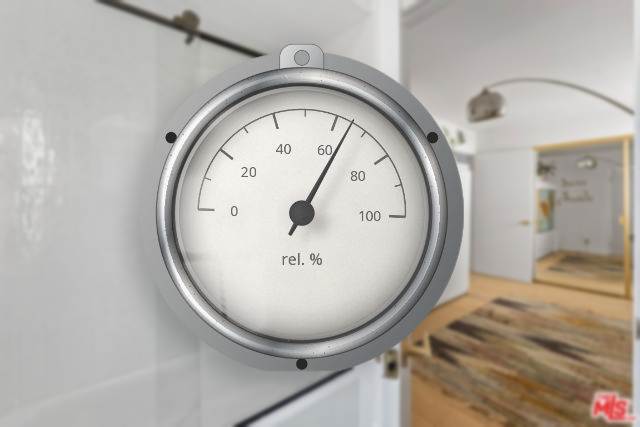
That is 65 %
